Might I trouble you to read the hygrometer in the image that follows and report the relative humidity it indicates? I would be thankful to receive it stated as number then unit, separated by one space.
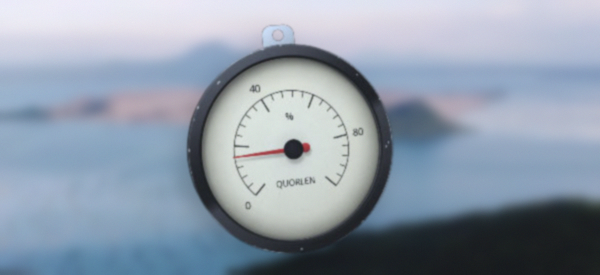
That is 16 %
